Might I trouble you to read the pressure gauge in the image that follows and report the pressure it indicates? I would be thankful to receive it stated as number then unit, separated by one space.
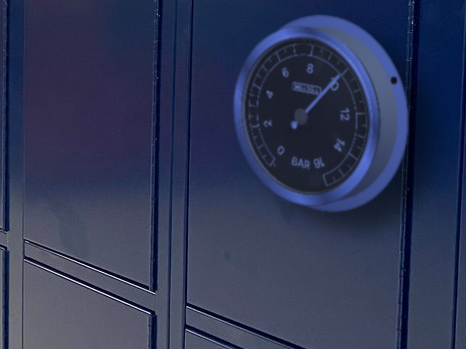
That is 10 bar
